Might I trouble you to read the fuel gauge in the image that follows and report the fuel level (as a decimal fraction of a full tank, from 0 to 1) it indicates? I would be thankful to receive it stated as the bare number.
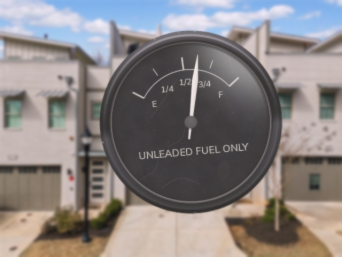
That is 0.625
